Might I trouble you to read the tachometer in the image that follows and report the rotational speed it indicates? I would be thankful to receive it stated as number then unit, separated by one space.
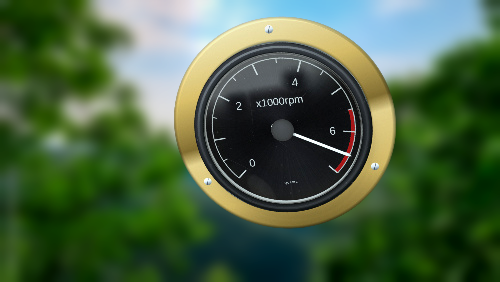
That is 6500 rpm
